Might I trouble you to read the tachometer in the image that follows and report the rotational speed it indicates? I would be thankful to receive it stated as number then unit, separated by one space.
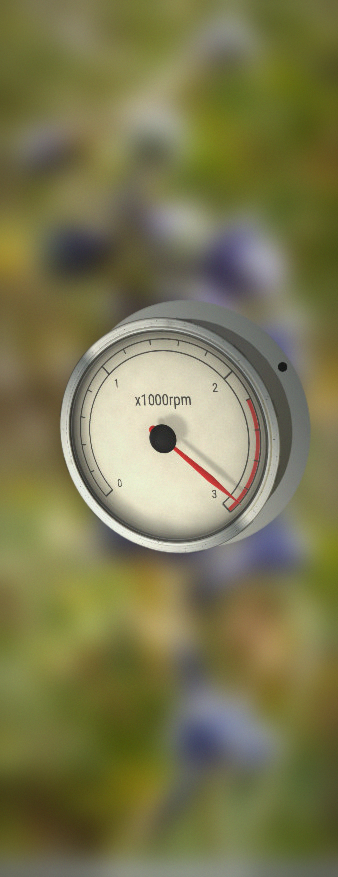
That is 2900 rpm
